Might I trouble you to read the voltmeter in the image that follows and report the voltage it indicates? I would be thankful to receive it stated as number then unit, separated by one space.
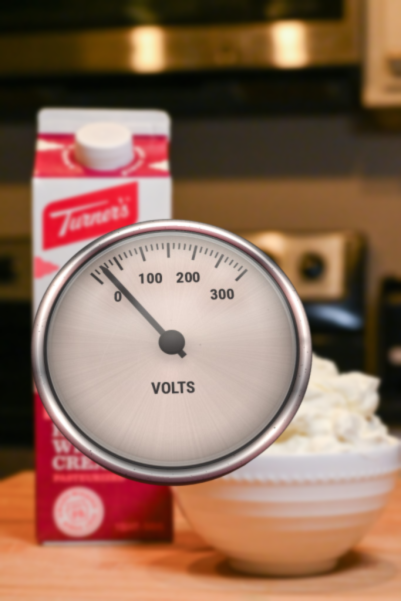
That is 20 V
